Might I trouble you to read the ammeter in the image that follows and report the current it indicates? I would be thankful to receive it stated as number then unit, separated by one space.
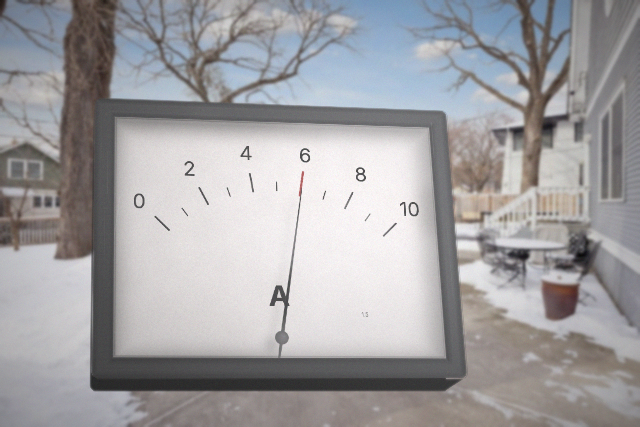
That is 6 A
